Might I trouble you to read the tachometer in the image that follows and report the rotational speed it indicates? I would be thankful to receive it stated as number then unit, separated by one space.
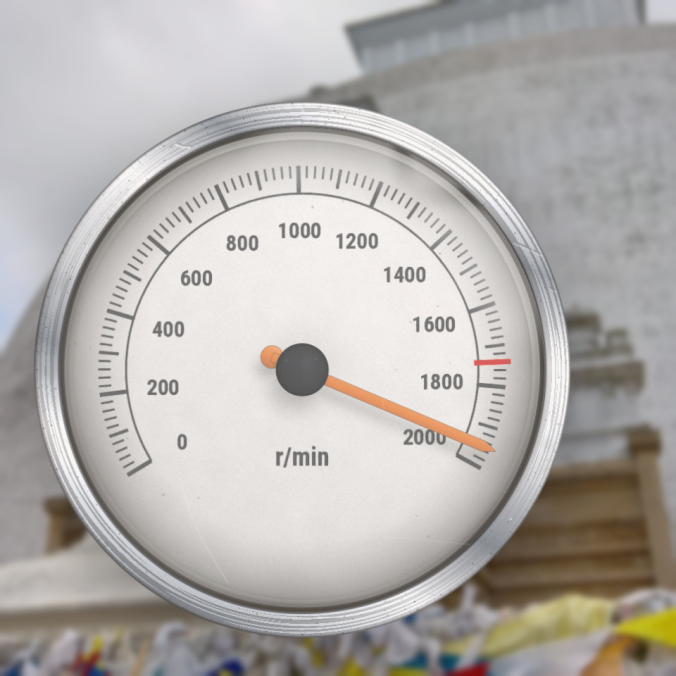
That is 1950 rpm
